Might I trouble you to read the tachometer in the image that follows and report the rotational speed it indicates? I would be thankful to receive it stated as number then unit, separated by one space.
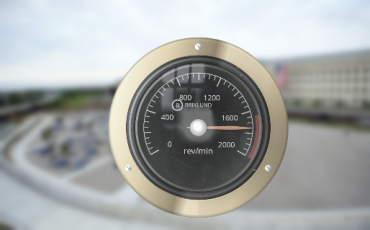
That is 1750 rpm
